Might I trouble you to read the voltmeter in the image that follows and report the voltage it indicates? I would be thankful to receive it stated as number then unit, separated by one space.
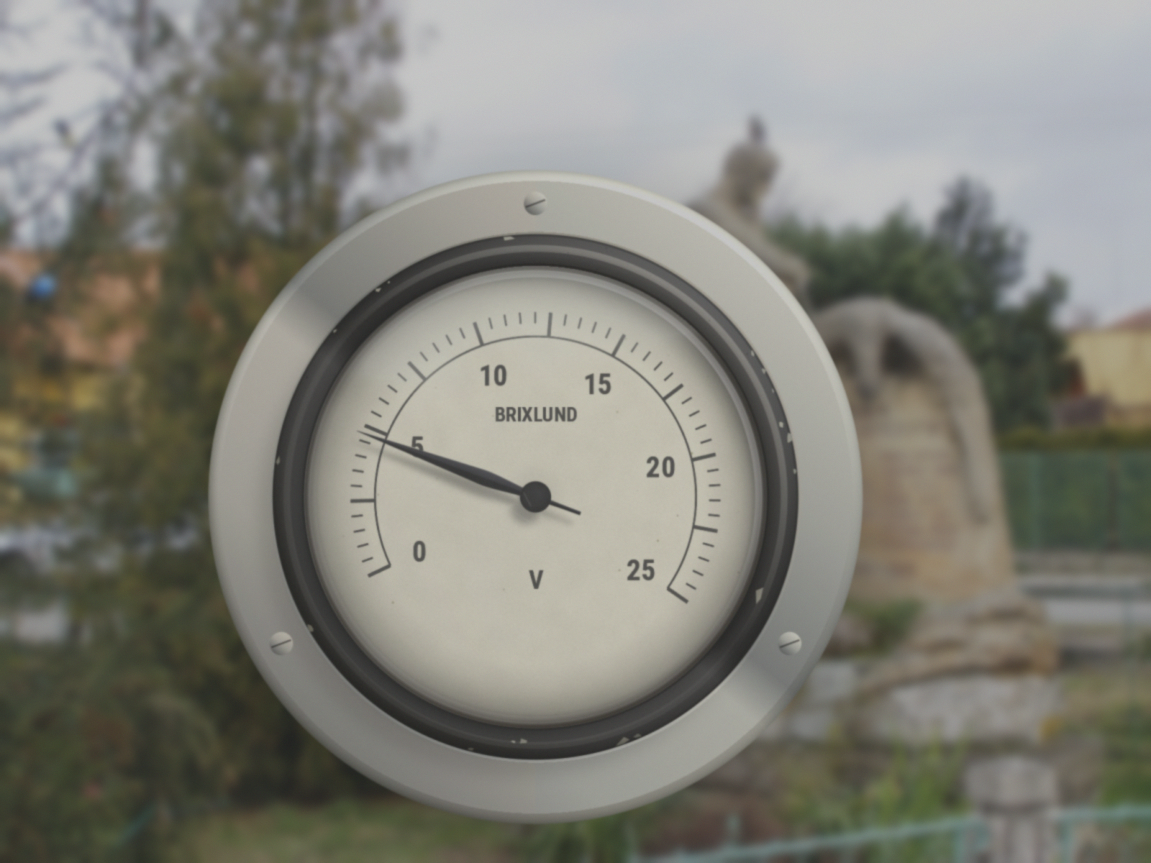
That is 4.75 V
